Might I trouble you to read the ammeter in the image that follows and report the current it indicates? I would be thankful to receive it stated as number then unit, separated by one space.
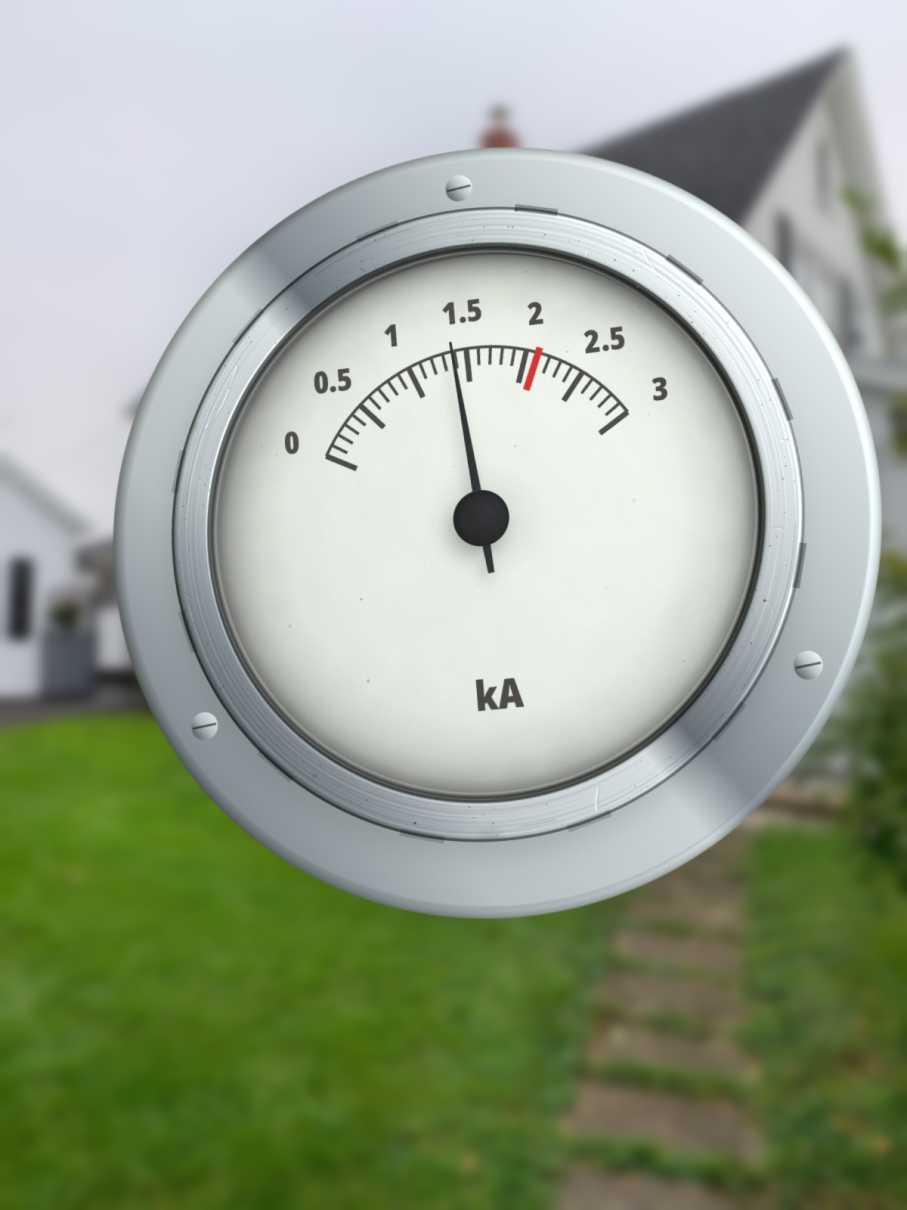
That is 1.4 kA
